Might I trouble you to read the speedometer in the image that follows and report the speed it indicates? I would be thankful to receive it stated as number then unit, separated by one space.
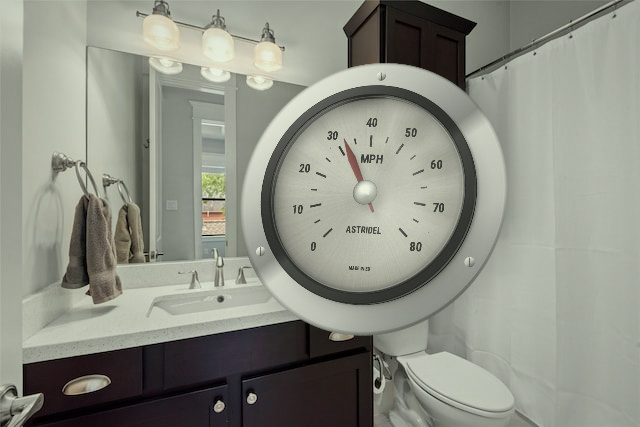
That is 32.5 mph
